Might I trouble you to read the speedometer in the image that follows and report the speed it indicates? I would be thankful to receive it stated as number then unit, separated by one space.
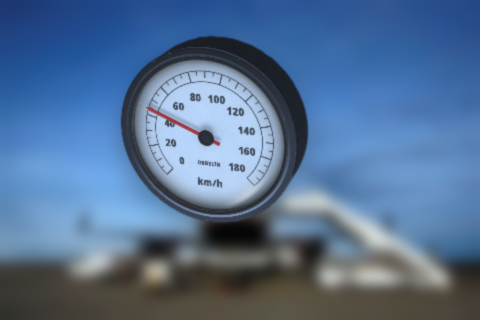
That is 45 km/h
